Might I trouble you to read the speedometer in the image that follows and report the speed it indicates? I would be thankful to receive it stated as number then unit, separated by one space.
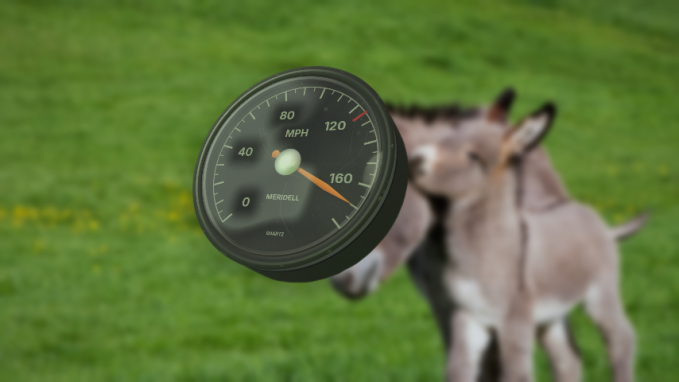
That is 170 mph
